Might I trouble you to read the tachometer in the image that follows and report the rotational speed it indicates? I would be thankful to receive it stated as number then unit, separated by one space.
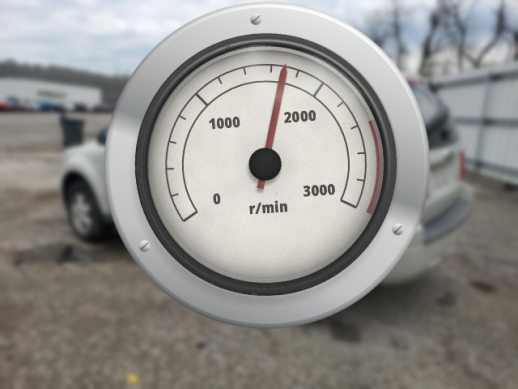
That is 1700 rpm
